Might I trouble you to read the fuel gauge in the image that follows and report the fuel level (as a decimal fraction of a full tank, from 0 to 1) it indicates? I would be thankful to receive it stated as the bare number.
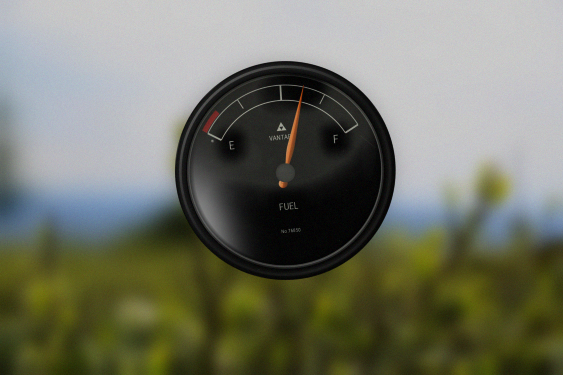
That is 0.625
